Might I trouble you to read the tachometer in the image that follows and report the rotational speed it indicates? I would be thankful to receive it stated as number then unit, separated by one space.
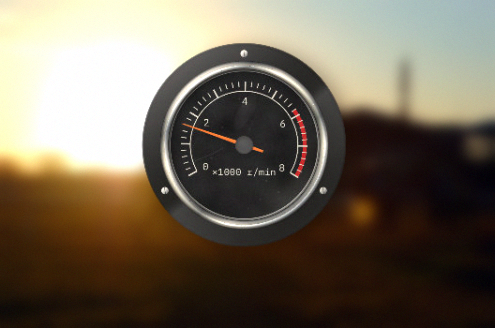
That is 1600 rpm
